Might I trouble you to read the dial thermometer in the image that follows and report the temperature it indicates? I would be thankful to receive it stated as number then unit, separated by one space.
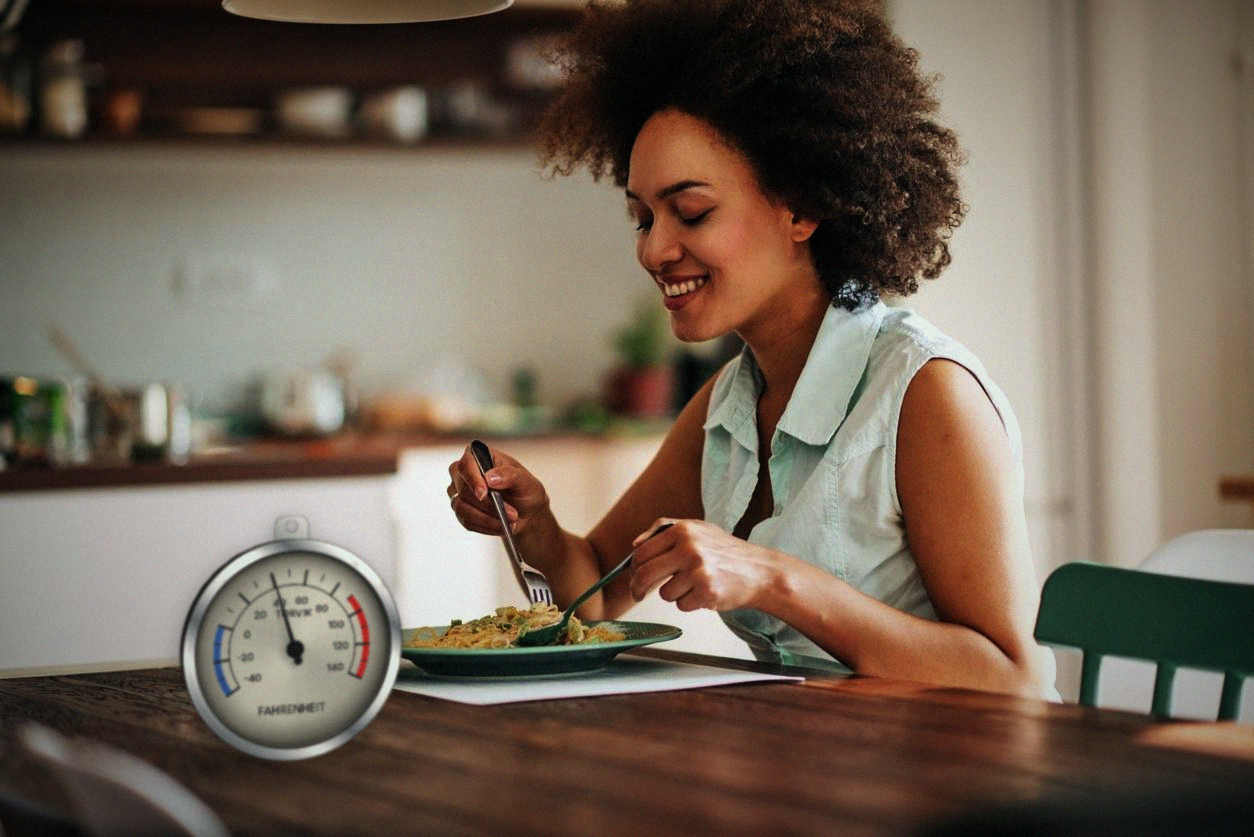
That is 40 °F
